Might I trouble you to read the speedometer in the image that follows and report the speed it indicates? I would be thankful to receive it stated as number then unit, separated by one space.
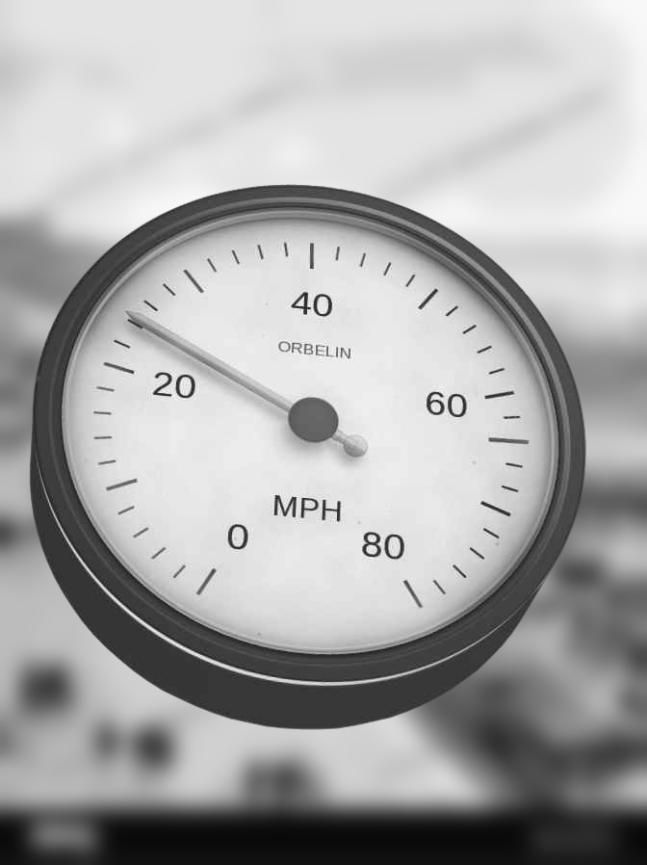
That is 24 mph
